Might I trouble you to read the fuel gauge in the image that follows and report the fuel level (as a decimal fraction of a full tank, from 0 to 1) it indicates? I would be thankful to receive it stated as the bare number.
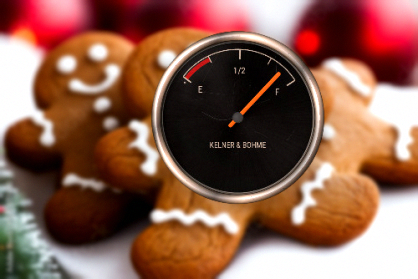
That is 0.875
